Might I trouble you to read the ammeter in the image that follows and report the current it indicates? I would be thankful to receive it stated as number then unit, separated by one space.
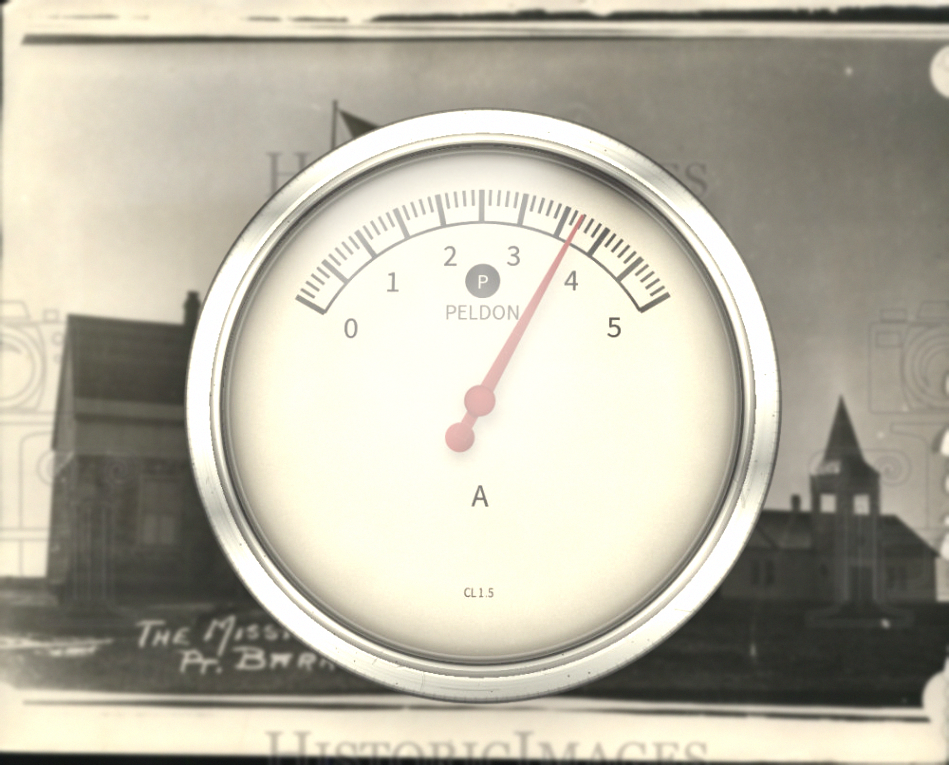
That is 3.7 A
